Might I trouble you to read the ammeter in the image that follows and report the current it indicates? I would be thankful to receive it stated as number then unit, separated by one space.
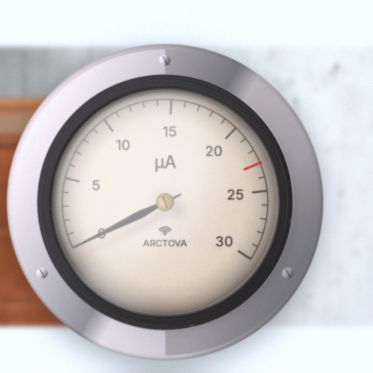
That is 0 µA
